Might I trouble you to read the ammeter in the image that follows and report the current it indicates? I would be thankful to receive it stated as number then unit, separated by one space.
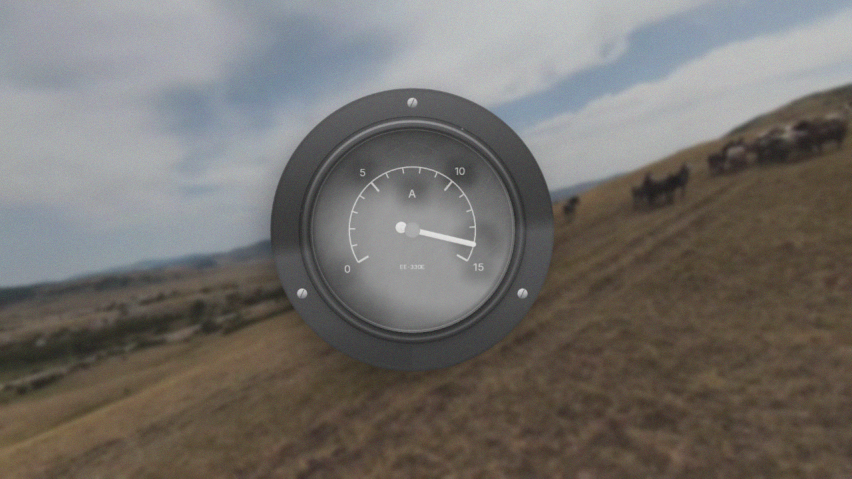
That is 14 A
